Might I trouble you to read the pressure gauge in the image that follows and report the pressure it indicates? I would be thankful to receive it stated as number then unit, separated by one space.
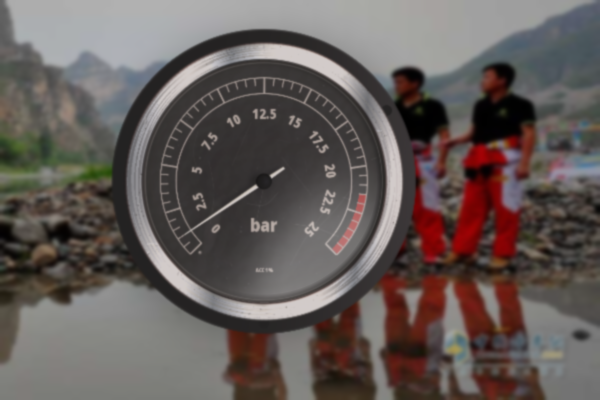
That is 1 bar
